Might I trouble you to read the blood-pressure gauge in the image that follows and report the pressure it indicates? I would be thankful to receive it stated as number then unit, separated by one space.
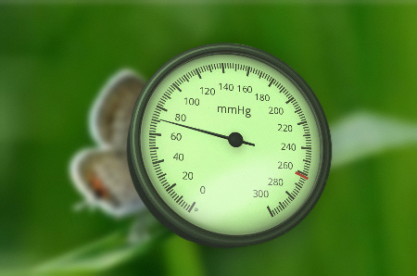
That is 70 mmHg
